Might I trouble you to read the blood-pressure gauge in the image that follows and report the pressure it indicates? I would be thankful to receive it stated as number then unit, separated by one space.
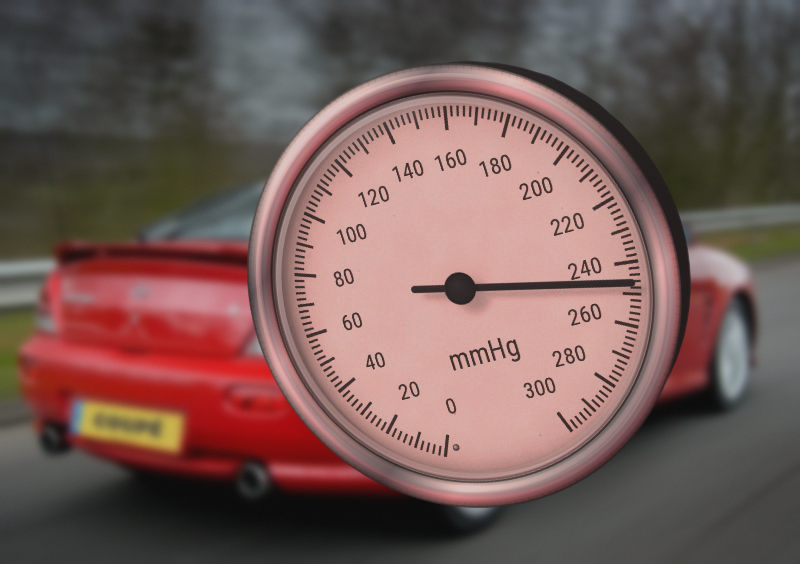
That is 246 mmHg
